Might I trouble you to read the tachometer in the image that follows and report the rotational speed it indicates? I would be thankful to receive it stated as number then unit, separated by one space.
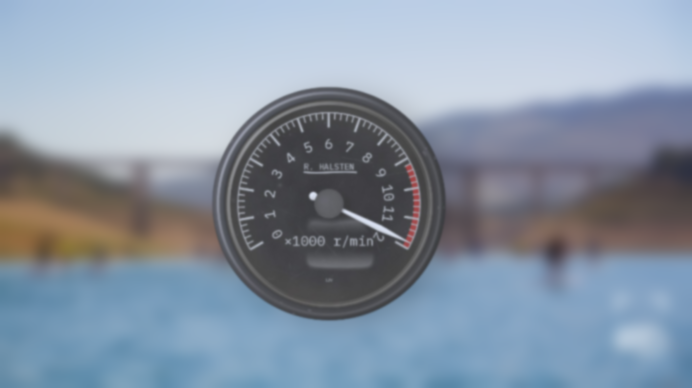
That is 11800 rpm
